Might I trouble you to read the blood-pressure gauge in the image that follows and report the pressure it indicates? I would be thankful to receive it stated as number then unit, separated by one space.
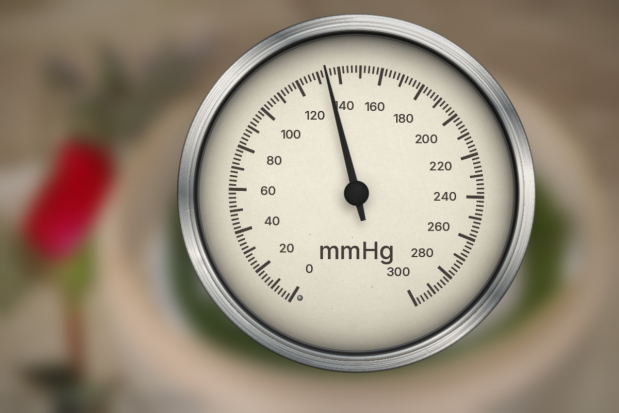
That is 134 mmHg
